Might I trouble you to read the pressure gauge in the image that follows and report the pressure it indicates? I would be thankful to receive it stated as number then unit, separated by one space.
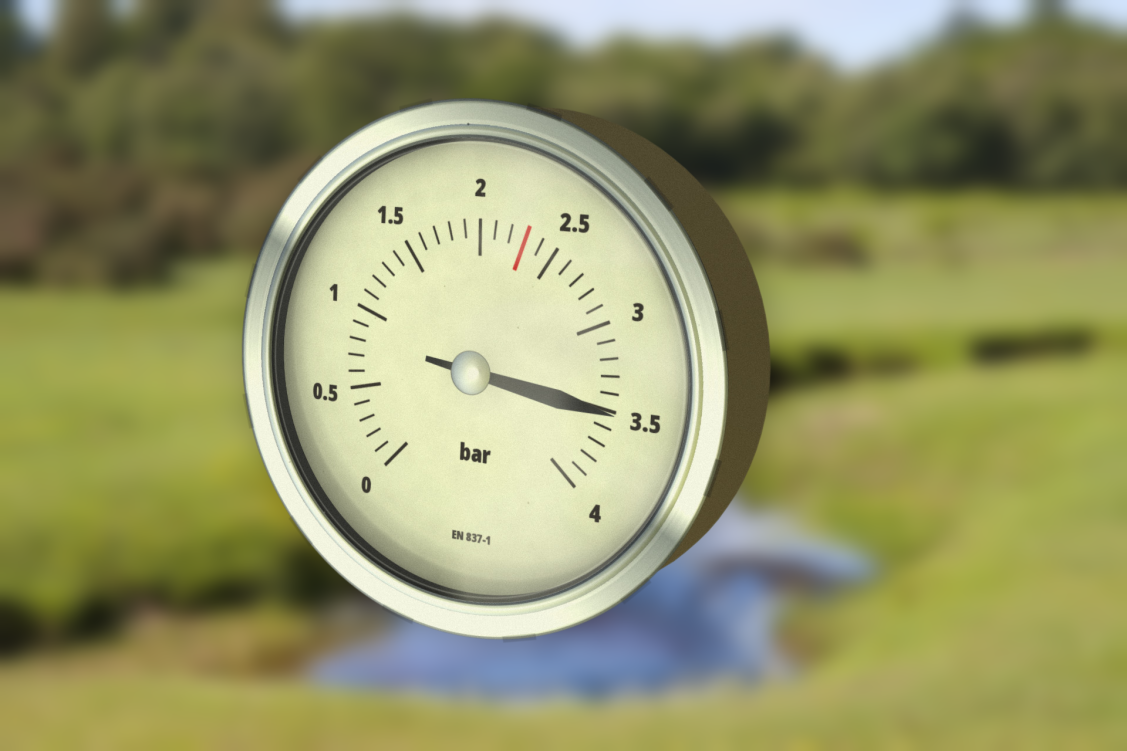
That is 3.5 bar
